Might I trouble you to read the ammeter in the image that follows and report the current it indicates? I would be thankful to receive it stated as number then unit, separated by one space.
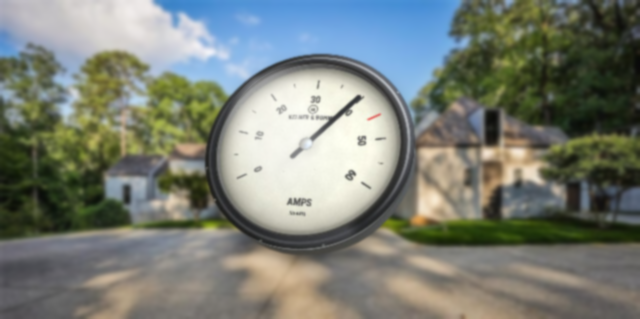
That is 40 A
